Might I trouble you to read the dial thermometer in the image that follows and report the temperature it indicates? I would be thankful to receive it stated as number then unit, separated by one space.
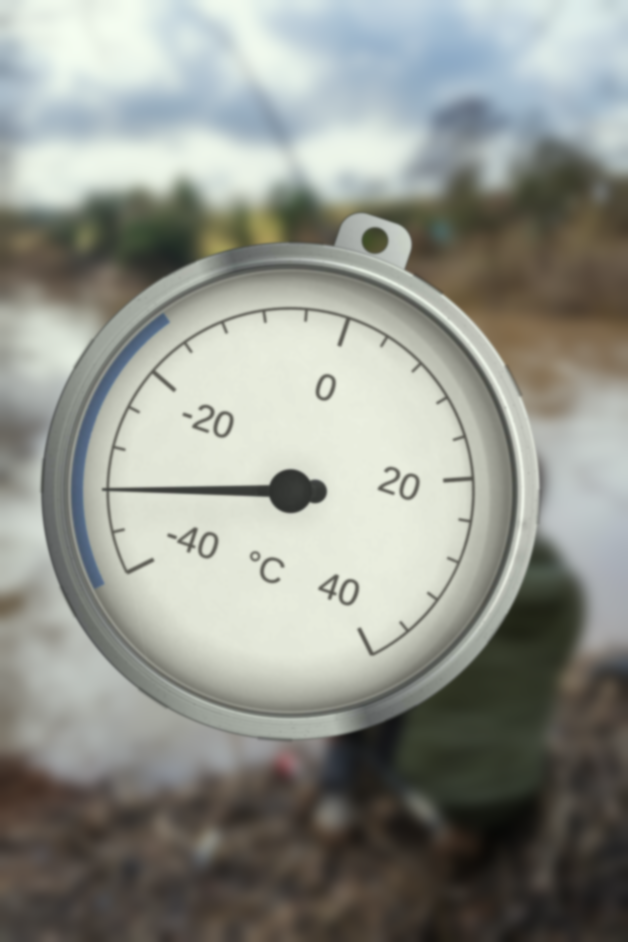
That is -32 °C
